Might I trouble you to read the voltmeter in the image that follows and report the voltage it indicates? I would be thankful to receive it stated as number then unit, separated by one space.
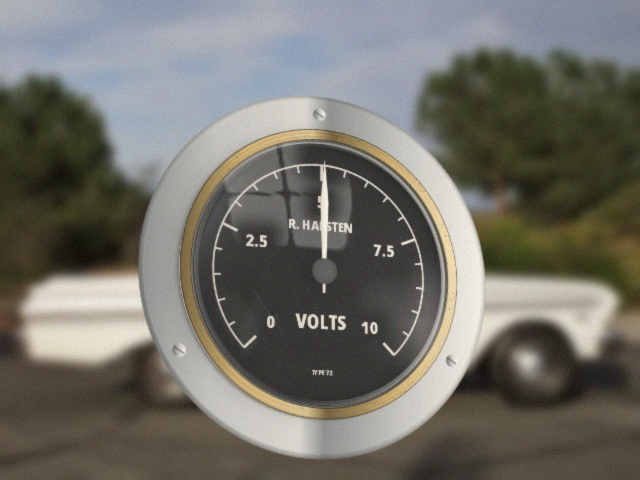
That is 5 V
